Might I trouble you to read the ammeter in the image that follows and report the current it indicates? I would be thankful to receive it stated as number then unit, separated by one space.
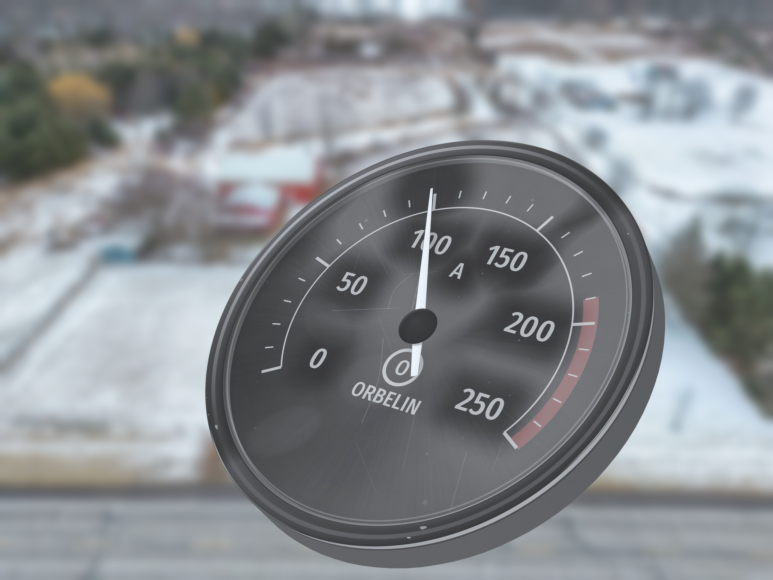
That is 100 A
